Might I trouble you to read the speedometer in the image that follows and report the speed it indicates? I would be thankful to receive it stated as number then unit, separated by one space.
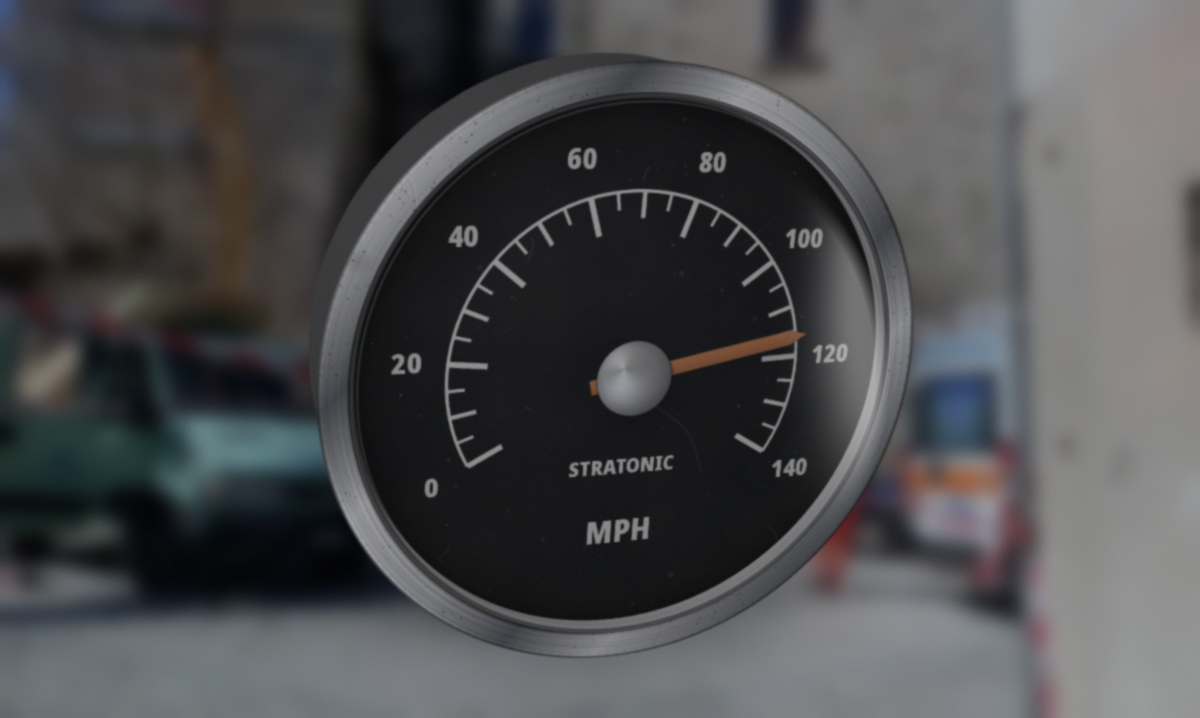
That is 115 mph
